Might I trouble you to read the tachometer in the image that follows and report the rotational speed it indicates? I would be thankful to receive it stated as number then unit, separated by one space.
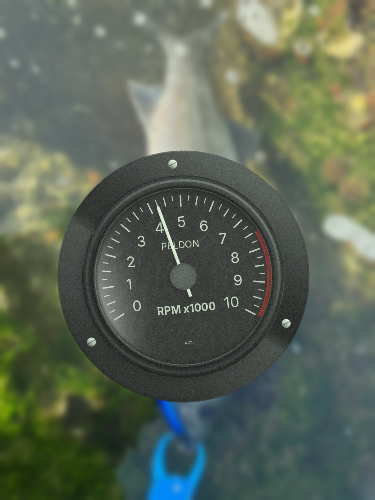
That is 4250 rpm
